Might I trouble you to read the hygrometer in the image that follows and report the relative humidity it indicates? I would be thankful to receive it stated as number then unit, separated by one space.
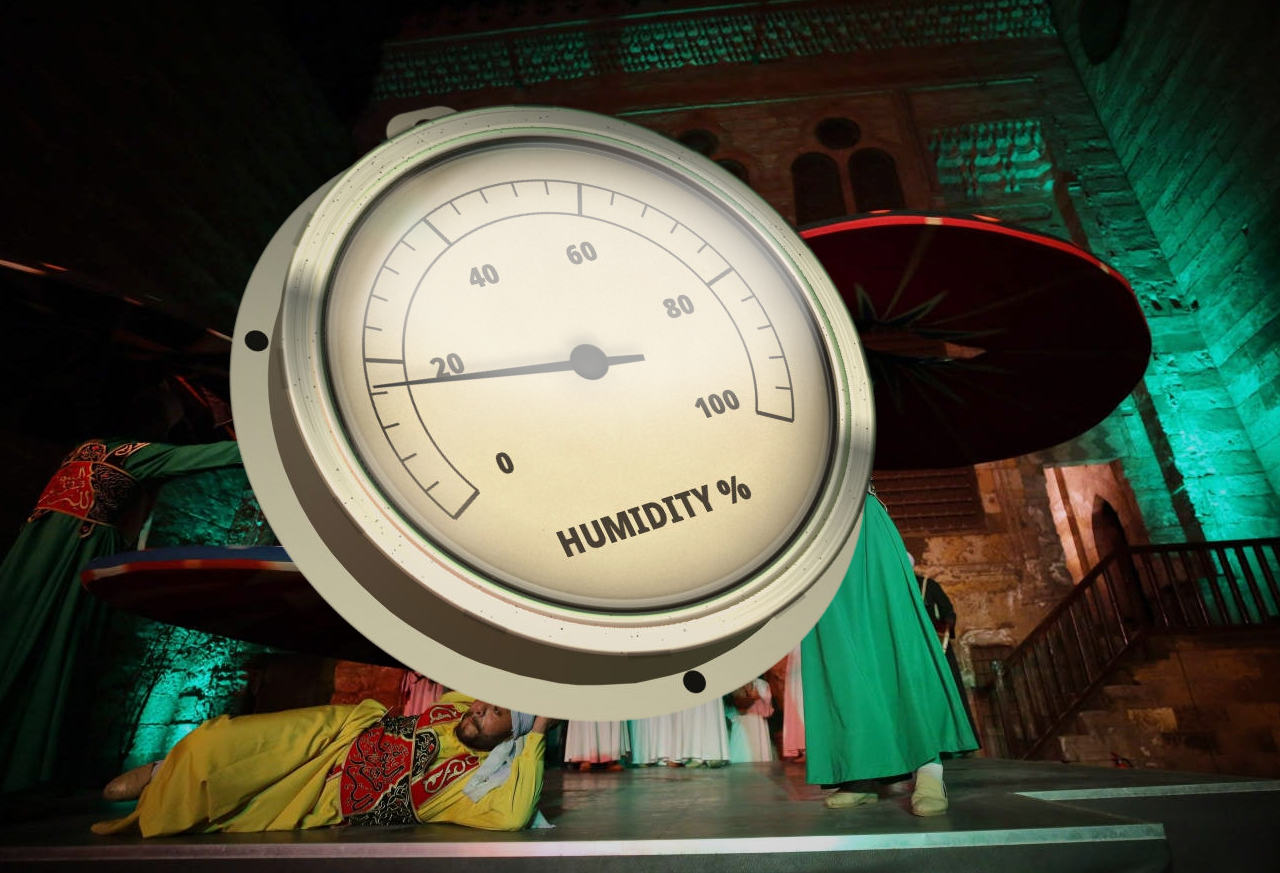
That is 16 %
